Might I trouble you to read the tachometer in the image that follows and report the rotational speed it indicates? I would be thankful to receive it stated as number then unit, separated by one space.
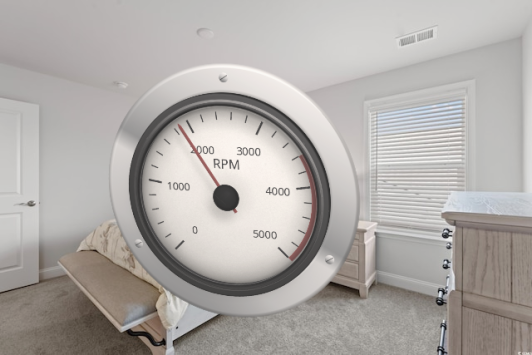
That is 1900 rpm
